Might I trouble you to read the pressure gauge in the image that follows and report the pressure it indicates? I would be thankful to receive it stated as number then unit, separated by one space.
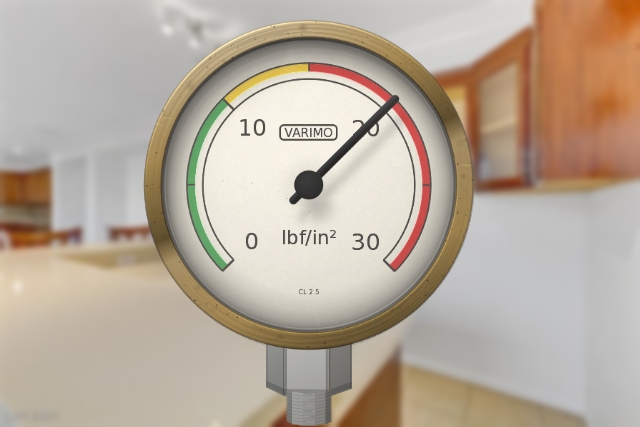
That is 20 psi
